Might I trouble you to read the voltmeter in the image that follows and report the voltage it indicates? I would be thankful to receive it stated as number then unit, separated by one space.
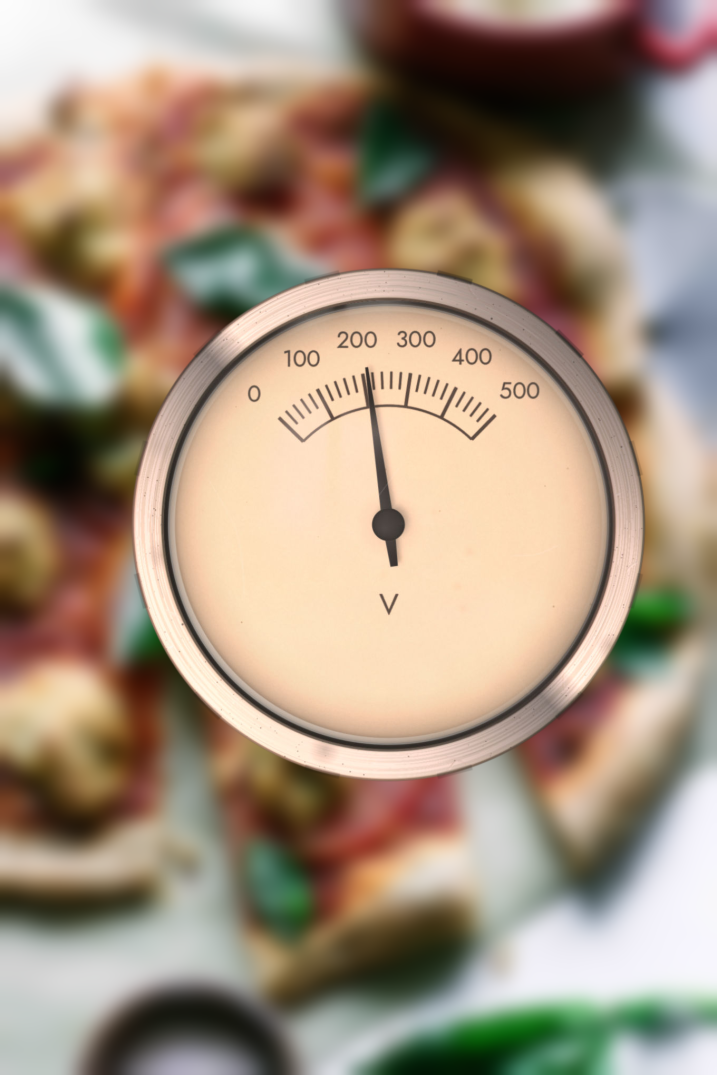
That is 210 V
